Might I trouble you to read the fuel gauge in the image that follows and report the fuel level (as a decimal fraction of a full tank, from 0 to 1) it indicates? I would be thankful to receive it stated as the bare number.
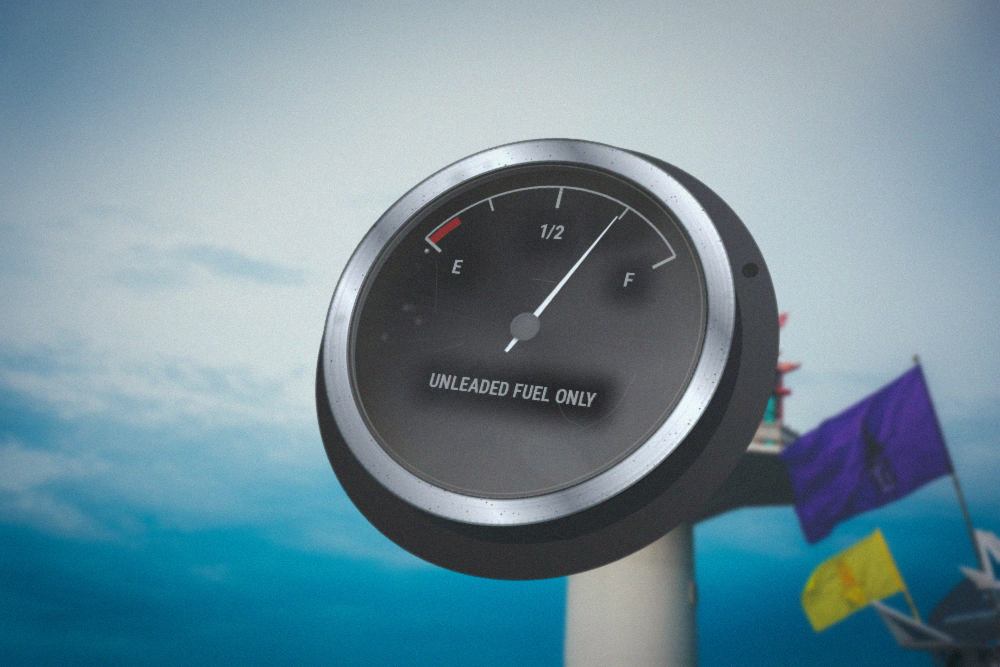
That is 0.75
